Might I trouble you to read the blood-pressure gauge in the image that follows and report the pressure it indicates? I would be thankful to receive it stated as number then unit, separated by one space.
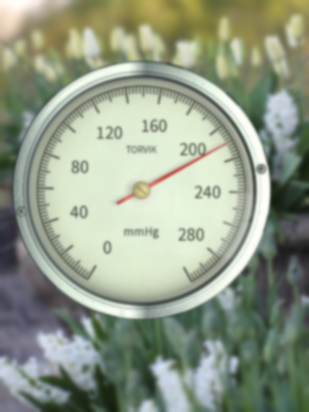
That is 210 mmHg
